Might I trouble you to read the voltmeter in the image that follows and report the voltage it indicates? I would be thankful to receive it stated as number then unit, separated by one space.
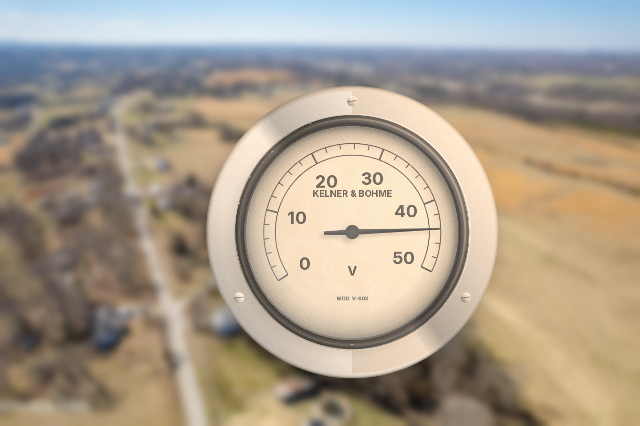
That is 44 V
